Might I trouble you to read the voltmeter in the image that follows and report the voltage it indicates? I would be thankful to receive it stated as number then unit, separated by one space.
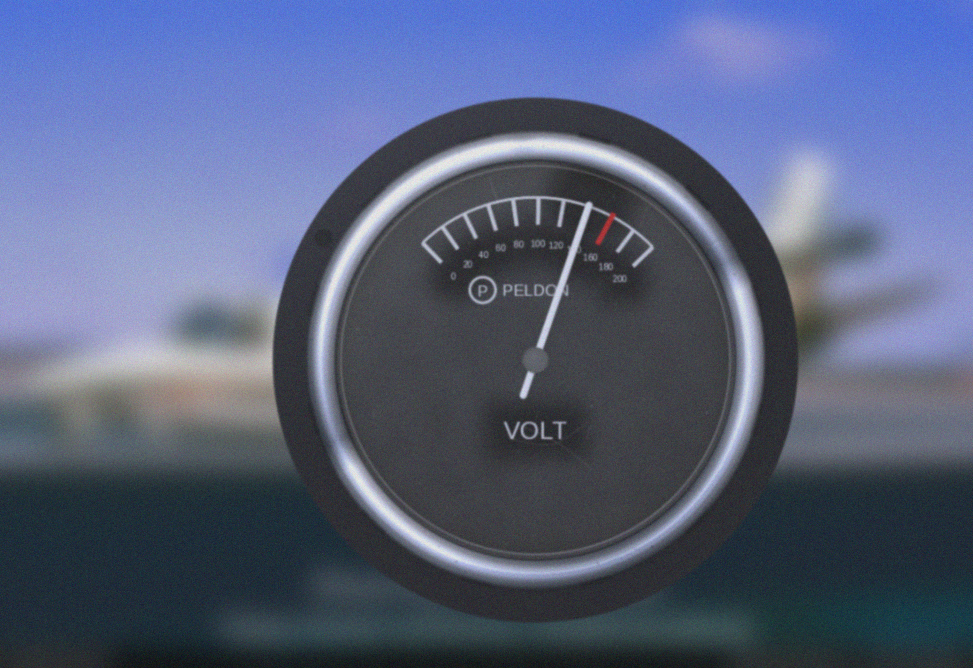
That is 140 V
